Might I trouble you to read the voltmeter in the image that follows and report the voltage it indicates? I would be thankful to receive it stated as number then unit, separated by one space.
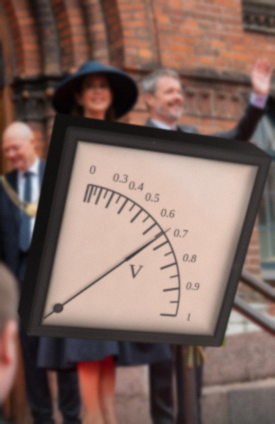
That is 0.65 V
